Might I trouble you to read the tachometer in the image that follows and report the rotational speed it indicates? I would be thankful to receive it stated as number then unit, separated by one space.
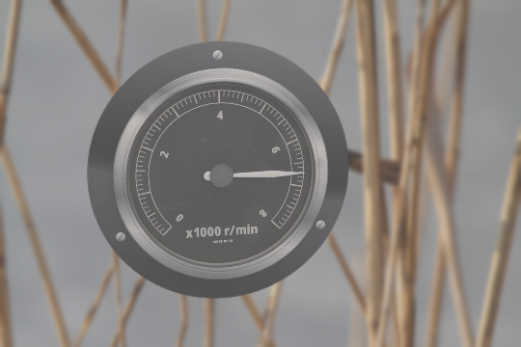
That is 6700 rpm
